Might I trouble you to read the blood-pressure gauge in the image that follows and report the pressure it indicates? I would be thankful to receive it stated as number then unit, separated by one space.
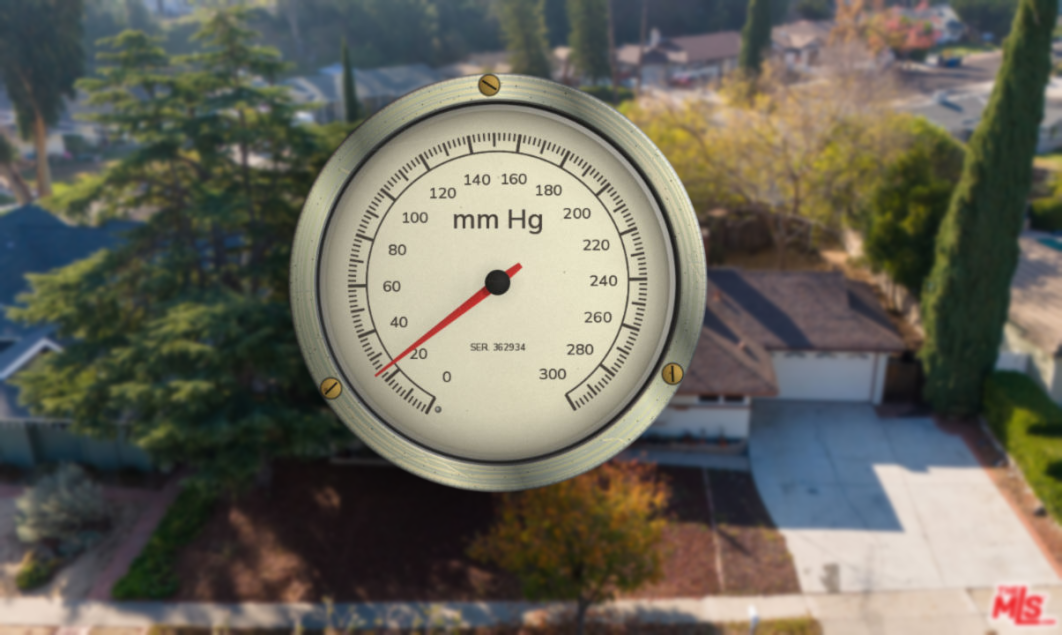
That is 24 mmHg
